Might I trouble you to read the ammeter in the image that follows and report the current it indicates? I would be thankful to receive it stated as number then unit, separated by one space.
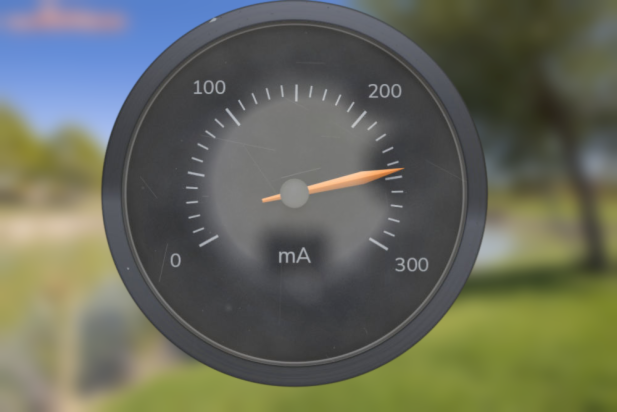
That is 245 mA
